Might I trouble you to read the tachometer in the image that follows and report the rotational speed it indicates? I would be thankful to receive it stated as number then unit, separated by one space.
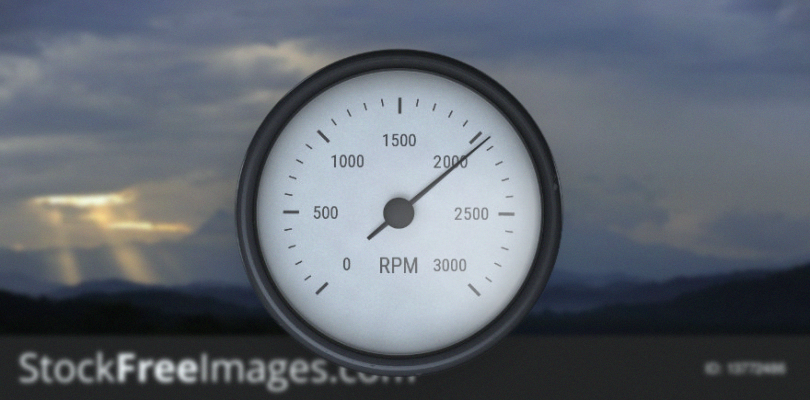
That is 2050 rpm
